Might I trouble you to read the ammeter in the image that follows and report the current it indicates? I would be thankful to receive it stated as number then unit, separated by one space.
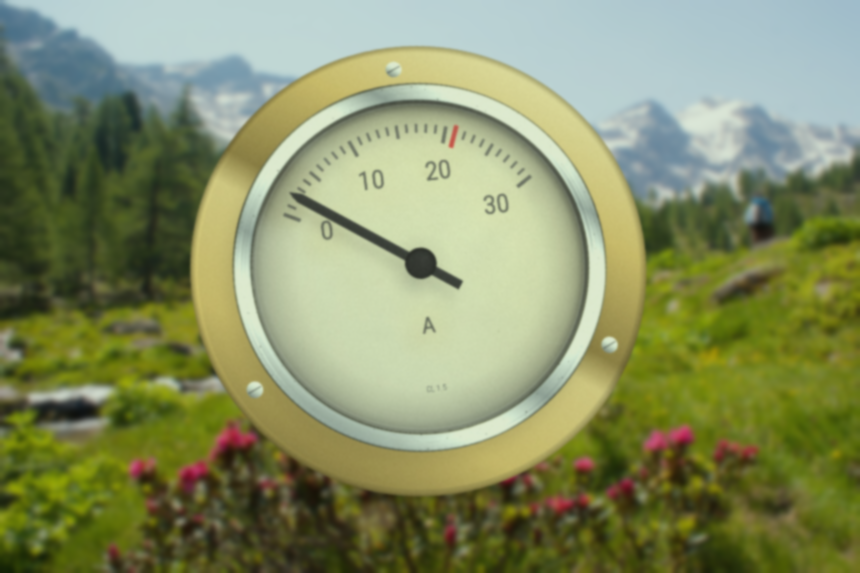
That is 2 A
